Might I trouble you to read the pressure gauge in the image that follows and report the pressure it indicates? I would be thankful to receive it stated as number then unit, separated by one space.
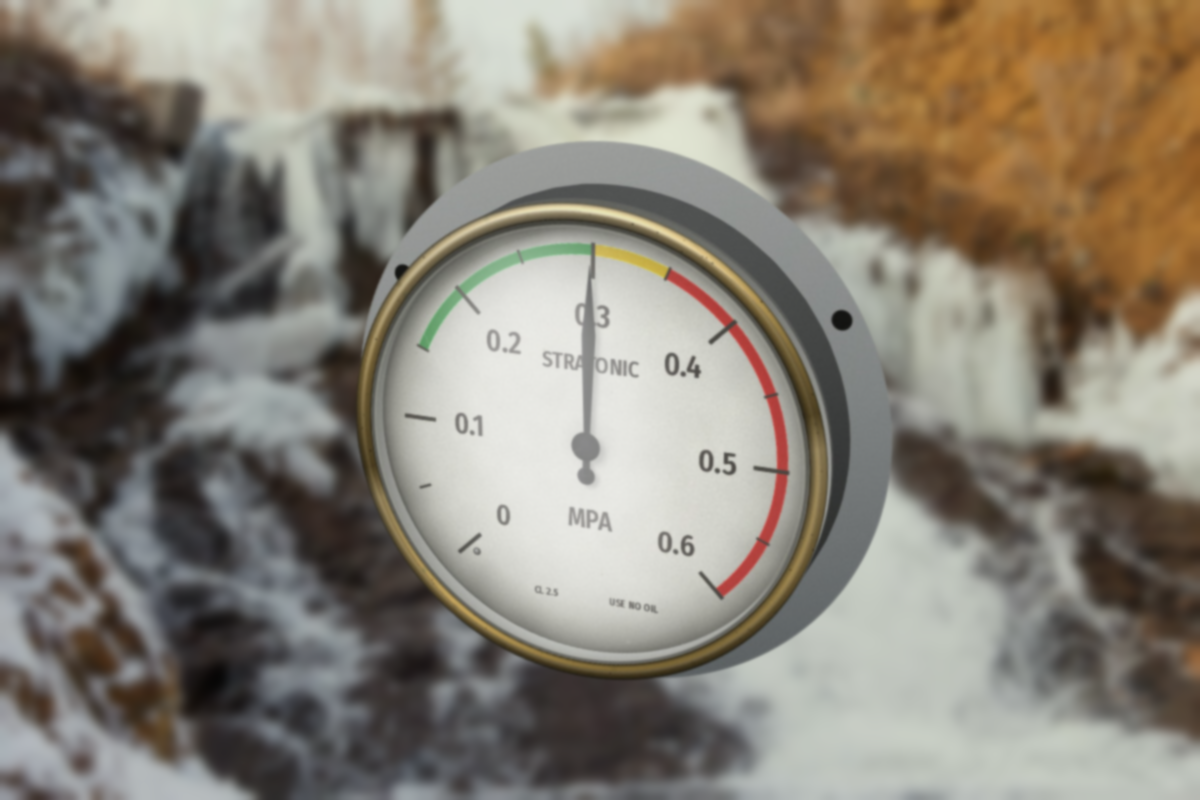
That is 0.3 MPa
